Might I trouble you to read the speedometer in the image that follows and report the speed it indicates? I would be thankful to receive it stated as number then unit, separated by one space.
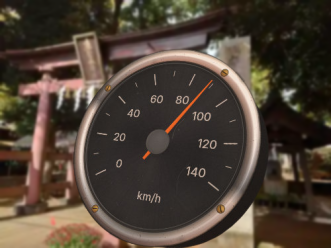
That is 90 km/h
